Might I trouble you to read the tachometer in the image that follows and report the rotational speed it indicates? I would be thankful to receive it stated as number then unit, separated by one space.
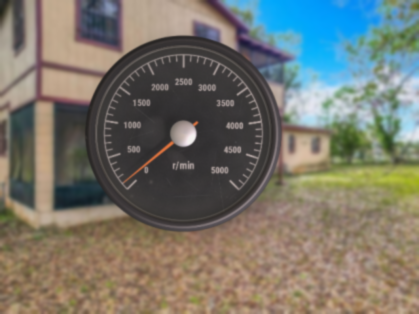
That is 100 rpm
